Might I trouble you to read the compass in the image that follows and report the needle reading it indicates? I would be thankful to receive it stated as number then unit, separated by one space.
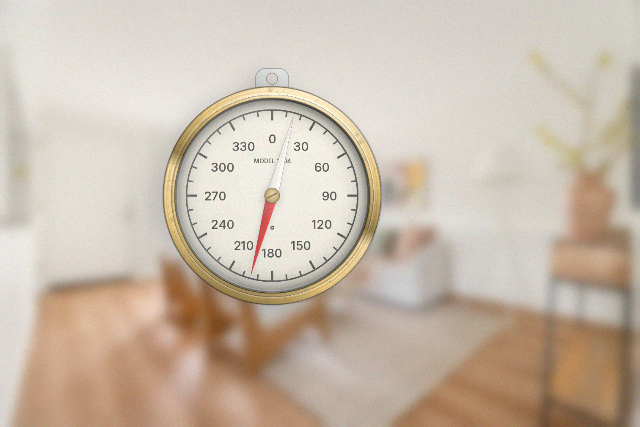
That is 195 °
